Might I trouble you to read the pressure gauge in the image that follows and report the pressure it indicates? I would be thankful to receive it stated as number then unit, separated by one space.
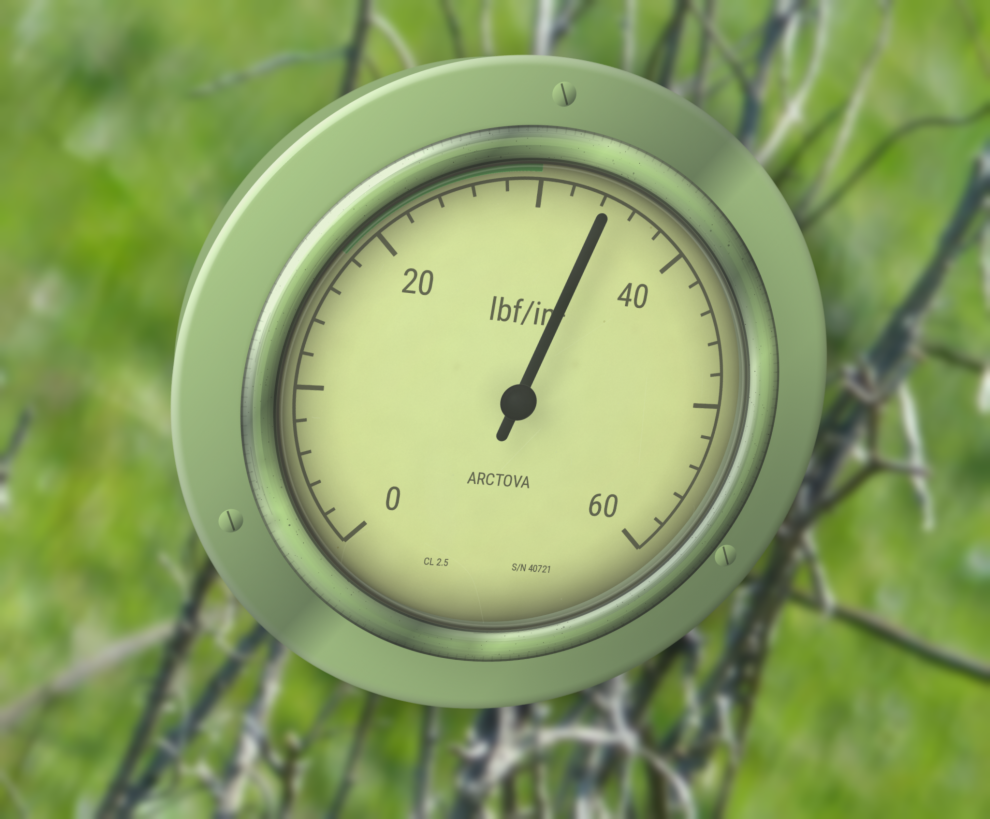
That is 34 psi
